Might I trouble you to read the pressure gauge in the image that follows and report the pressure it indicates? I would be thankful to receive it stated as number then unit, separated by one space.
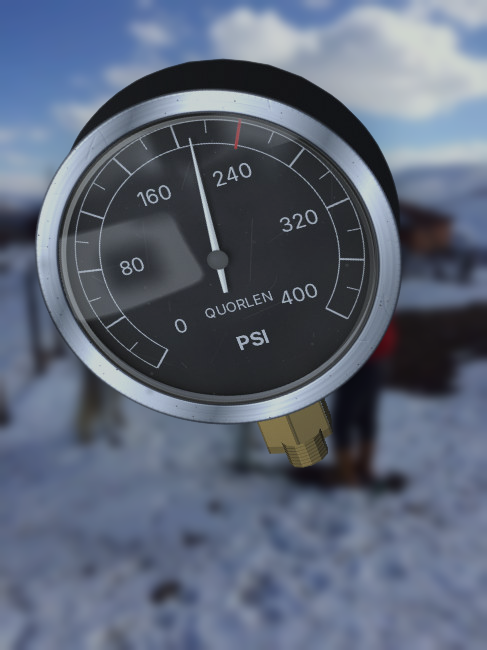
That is 210 psi
